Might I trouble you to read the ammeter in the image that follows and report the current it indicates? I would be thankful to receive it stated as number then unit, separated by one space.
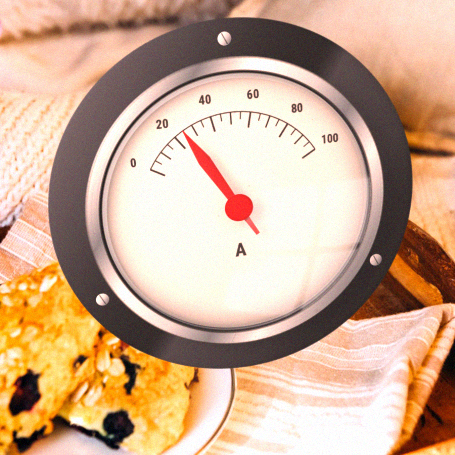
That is 25 A
